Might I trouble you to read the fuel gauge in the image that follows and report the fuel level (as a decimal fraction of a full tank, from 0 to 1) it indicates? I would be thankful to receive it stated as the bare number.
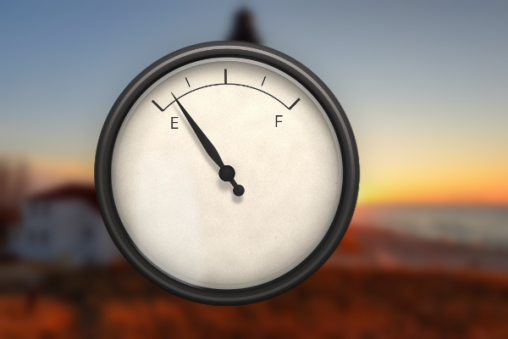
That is 0.125
